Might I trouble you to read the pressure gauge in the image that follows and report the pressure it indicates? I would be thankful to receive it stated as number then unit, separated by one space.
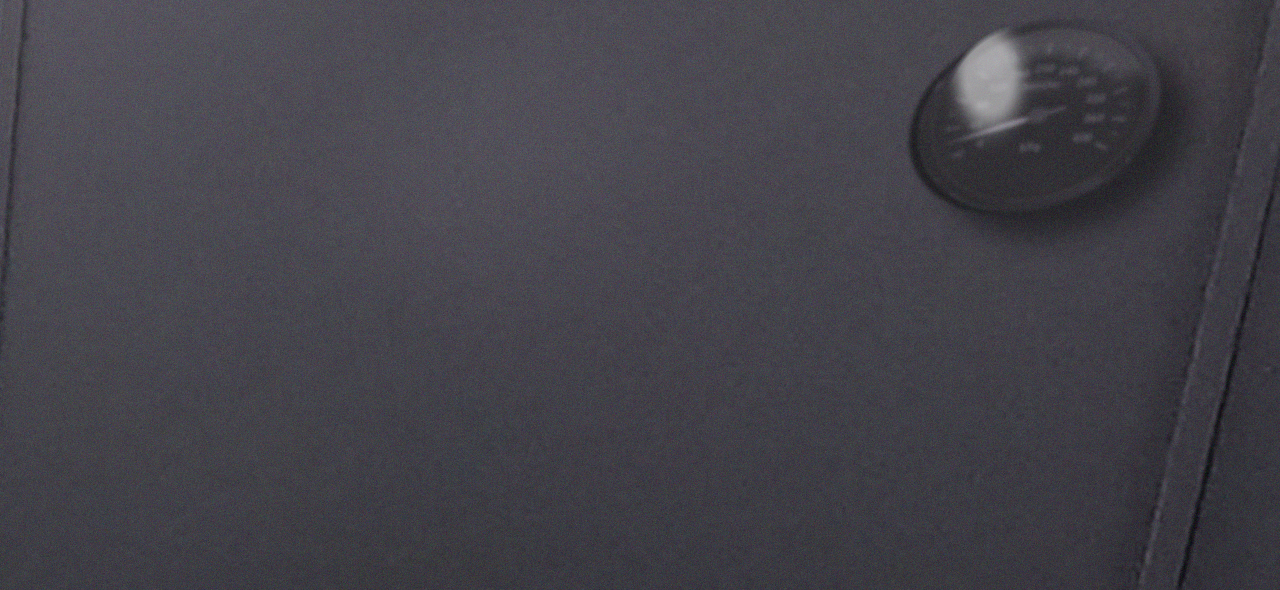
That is 20 kPa
